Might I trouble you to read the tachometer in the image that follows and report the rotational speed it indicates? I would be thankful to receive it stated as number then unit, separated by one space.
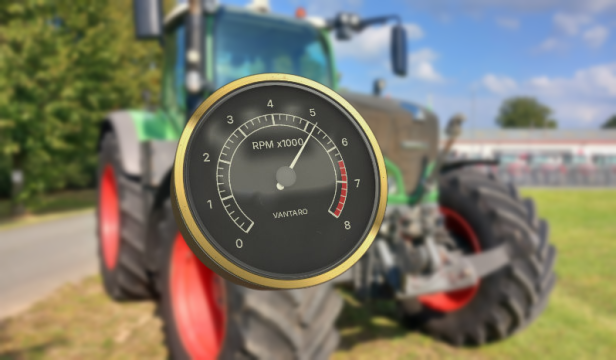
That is 5200 rpm
